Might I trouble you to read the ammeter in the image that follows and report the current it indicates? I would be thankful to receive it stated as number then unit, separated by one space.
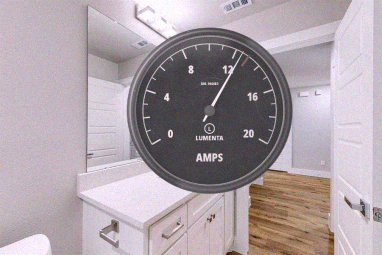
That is 12.5 A
